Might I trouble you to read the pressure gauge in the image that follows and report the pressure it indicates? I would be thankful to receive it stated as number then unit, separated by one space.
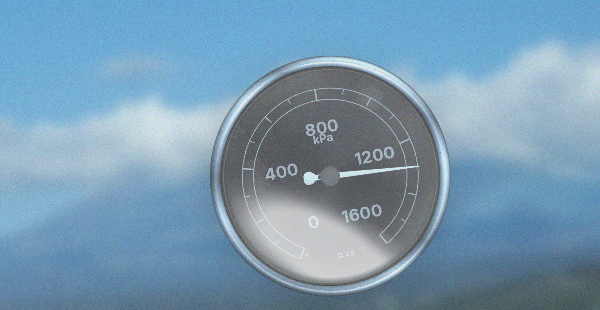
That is 1300 kPa
